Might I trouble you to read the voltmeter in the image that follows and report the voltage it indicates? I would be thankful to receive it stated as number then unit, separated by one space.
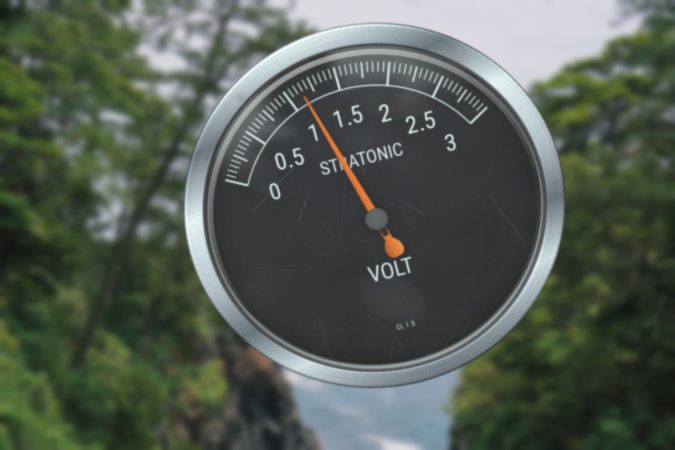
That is 1.15 V
